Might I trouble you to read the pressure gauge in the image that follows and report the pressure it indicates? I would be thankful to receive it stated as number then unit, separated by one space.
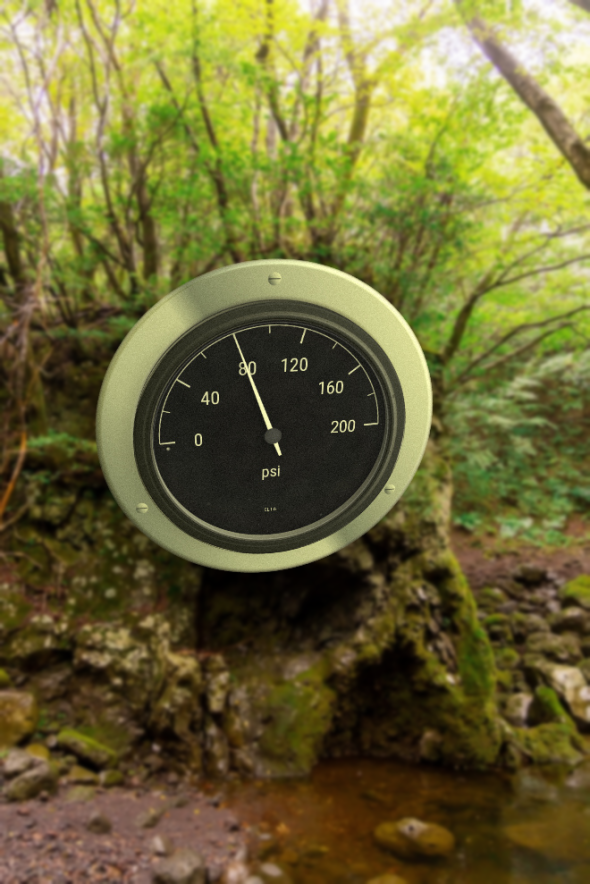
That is 80 psi
